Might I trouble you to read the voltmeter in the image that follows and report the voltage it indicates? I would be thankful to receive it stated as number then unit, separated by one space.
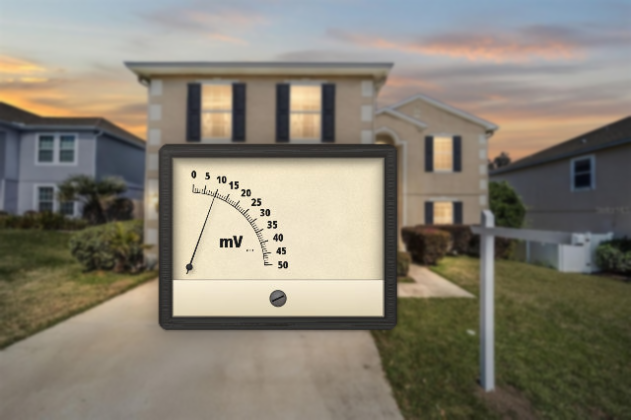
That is 10 mV
